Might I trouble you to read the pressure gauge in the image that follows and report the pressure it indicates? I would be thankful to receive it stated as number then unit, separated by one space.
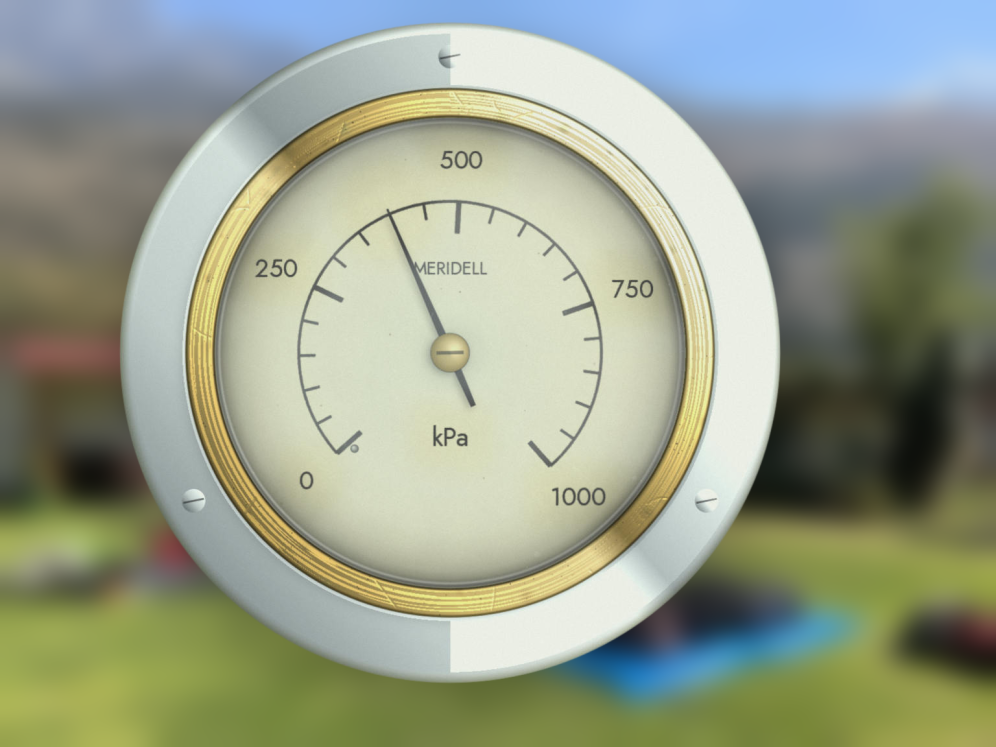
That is 400 kPa
